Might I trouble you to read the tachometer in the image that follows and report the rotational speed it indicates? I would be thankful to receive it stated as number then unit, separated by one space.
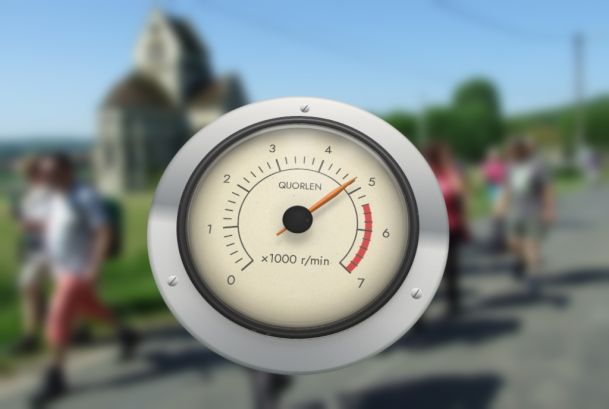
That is 4800 rpm
